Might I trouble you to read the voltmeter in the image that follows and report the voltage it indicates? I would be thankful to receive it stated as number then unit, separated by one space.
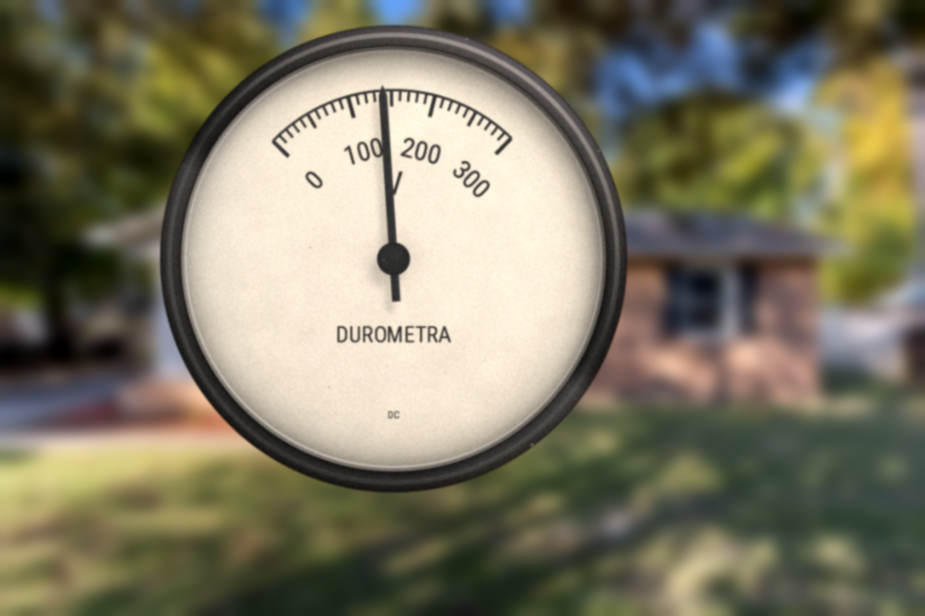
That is 140 V
